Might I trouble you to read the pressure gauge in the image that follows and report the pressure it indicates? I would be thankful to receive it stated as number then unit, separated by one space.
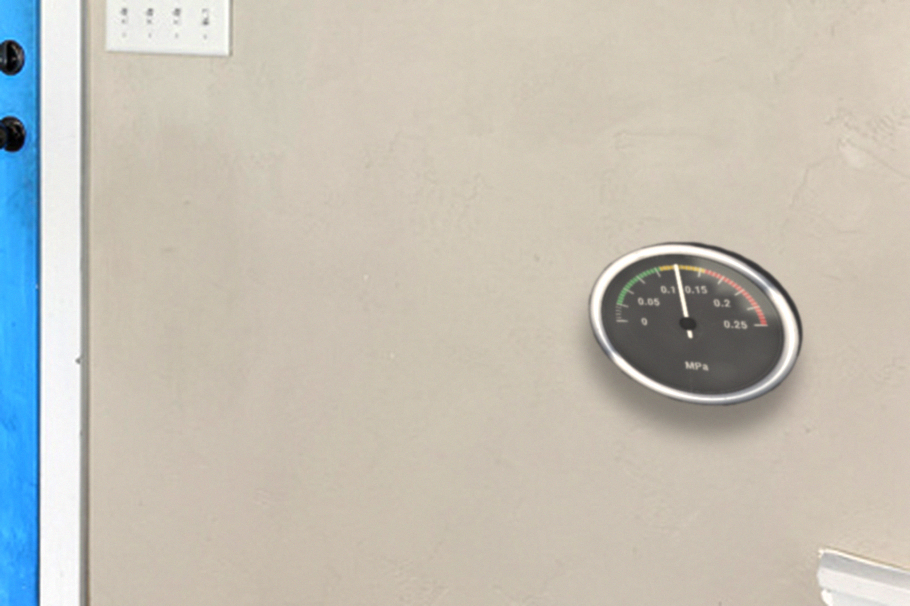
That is 0.125 MPa
